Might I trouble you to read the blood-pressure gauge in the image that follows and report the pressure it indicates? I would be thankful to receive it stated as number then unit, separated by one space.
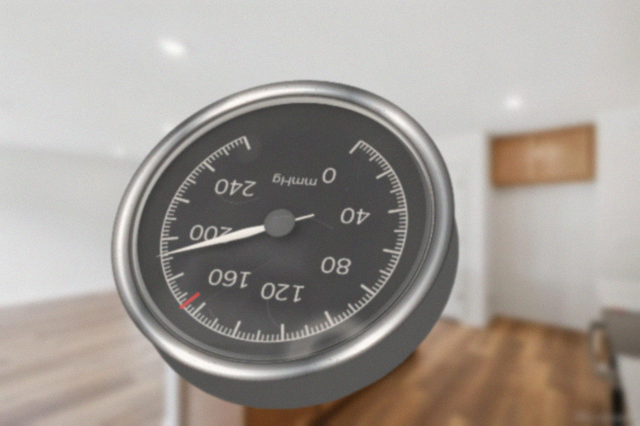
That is 190 mmHg
